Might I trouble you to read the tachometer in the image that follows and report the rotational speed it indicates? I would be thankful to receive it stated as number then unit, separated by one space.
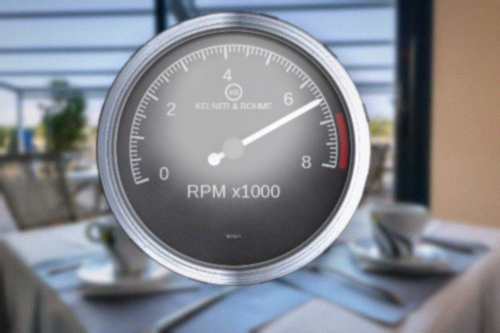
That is 6500 rpm
